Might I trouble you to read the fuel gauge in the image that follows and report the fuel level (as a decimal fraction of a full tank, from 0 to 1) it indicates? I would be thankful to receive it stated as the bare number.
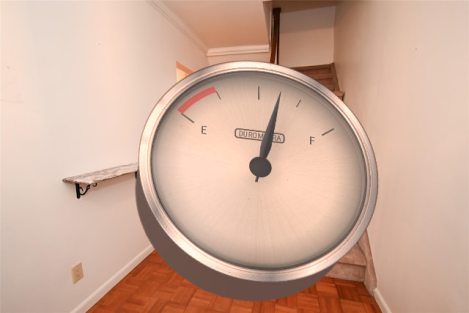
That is 0.625
